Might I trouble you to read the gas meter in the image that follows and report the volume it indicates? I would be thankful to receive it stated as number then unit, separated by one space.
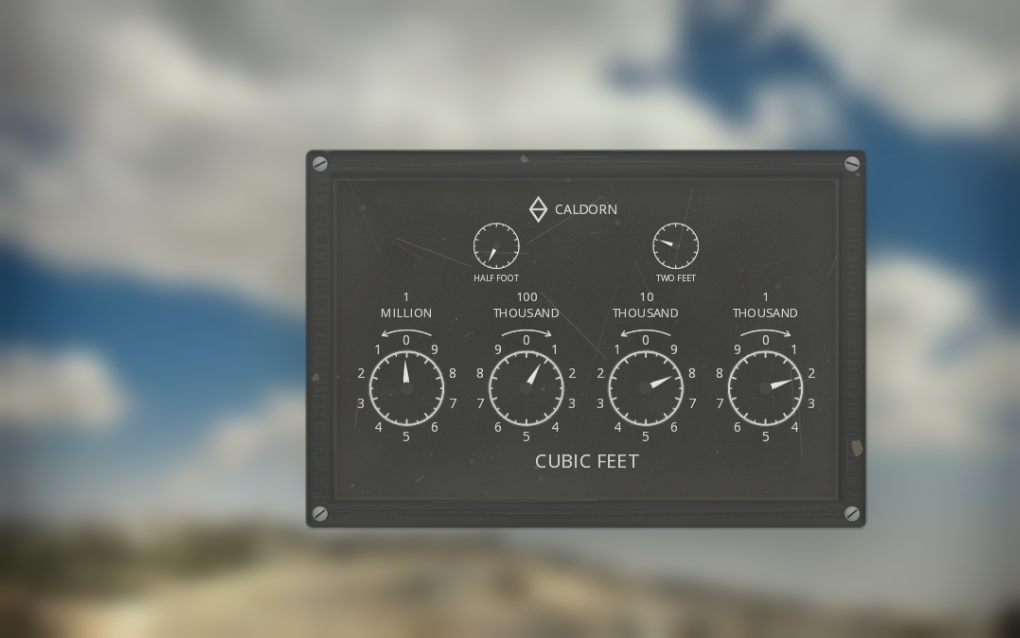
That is 8200 ft³
